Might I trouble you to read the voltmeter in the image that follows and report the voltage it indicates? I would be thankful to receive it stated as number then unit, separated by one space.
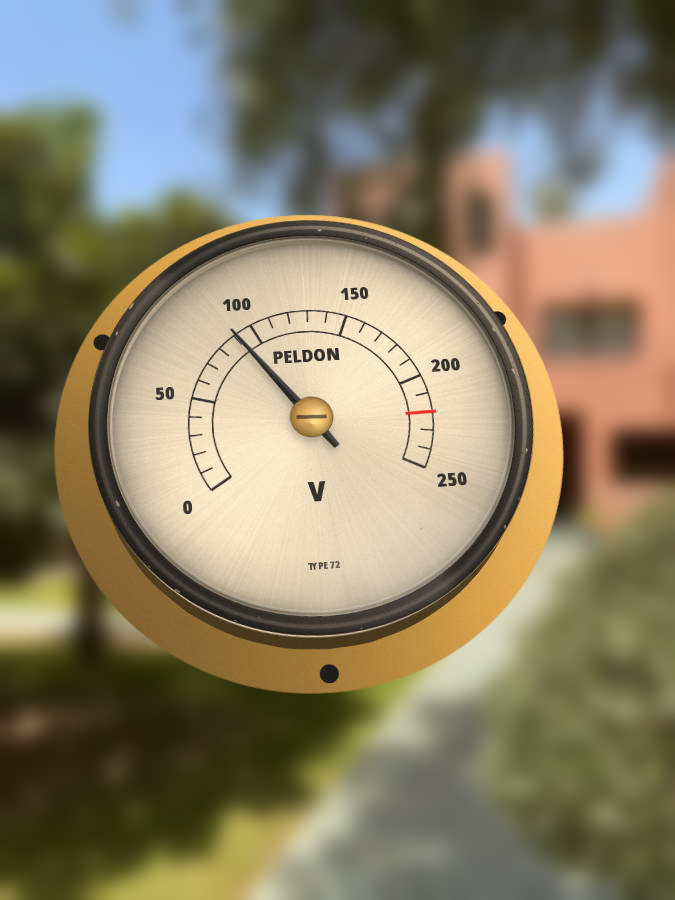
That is 90 V
